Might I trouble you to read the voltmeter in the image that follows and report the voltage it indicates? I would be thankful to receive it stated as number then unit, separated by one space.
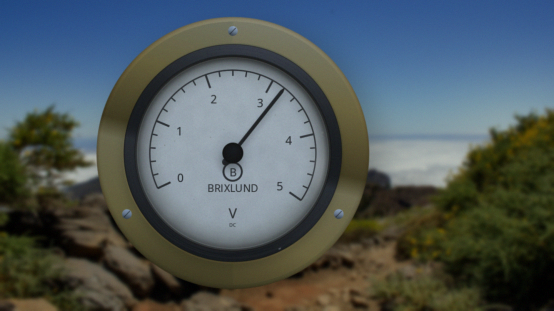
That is 3.2 V
